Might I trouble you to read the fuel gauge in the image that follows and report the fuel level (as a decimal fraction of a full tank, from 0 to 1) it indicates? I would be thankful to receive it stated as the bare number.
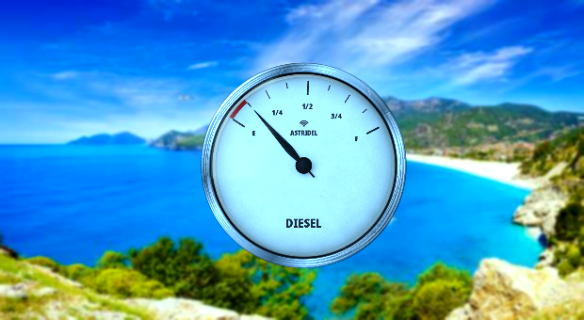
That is 0.125
